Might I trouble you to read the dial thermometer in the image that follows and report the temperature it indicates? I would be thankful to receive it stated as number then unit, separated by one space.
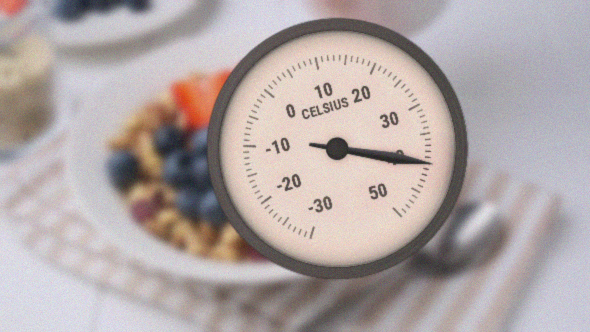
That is 40 °C
